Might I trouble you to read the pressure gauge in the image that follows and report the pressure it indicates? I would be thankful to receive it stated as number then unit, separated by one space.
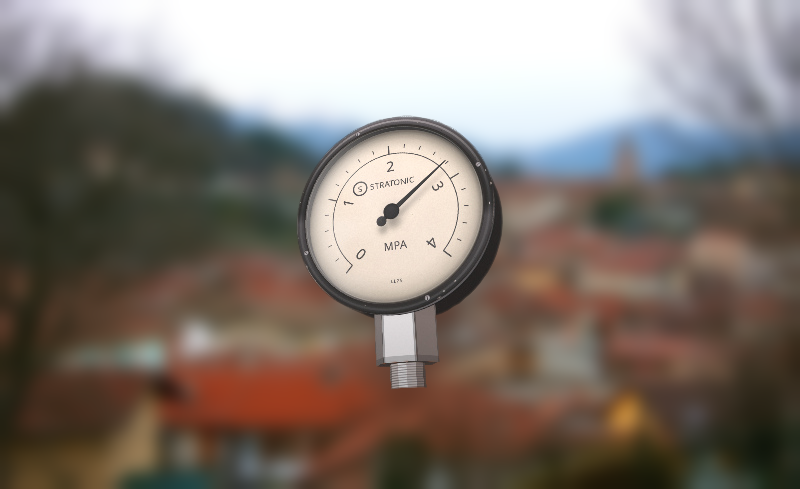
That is 2.8 MPa
